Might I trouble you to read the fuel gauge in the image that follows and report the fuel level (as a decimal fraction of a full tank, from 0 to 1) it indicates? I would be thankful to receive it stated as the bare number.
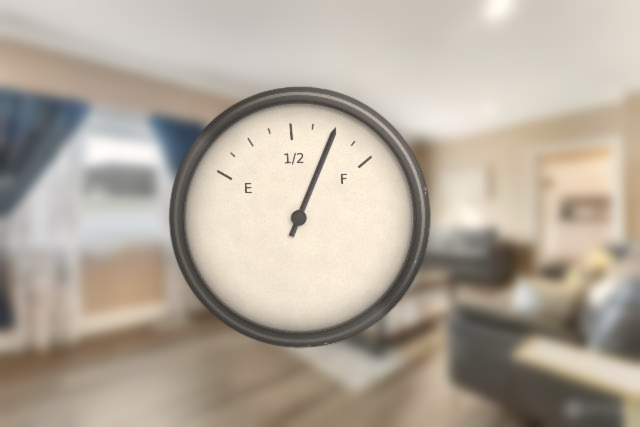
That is 0.75
